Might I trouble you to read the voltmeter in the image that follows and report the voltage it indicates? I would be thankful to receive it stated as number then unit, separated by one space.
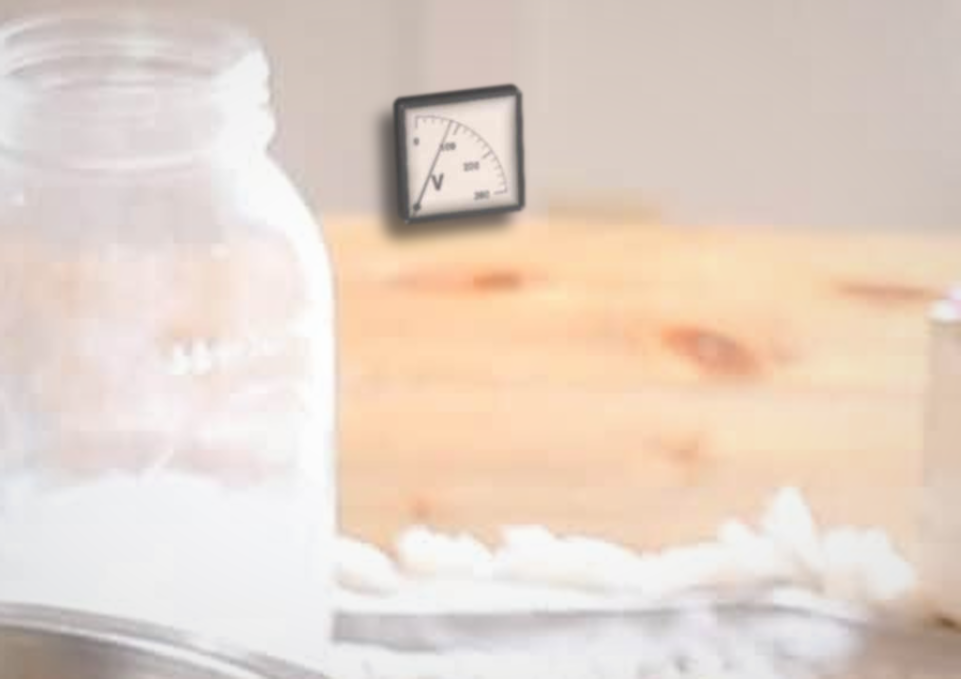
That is 80 V
